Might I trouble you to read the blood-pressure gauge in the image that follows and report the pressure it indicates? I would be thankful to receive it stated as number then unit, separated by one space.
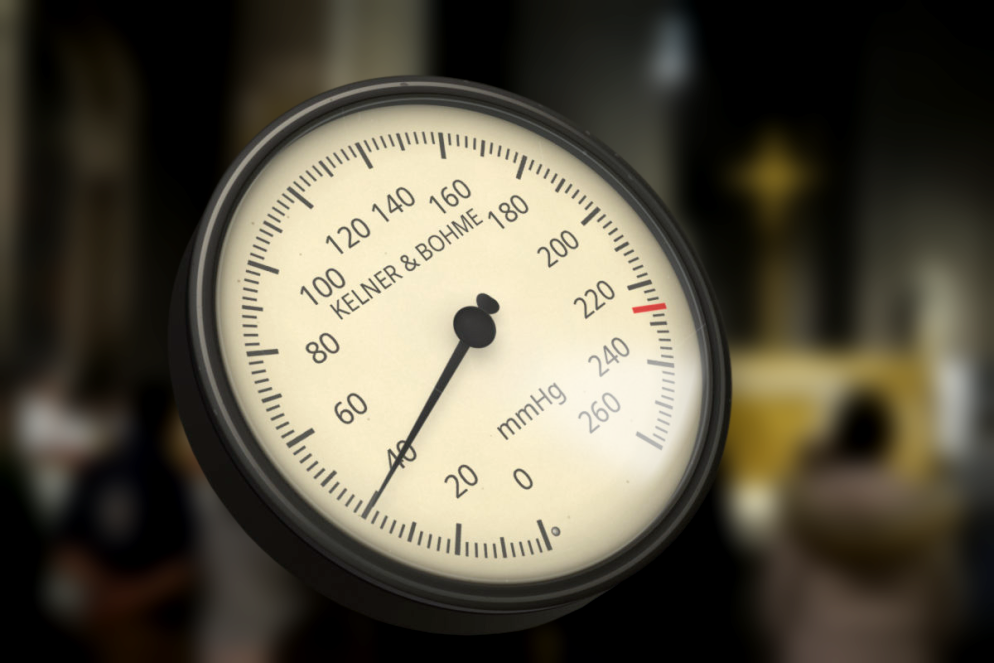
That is 40 mmHg
